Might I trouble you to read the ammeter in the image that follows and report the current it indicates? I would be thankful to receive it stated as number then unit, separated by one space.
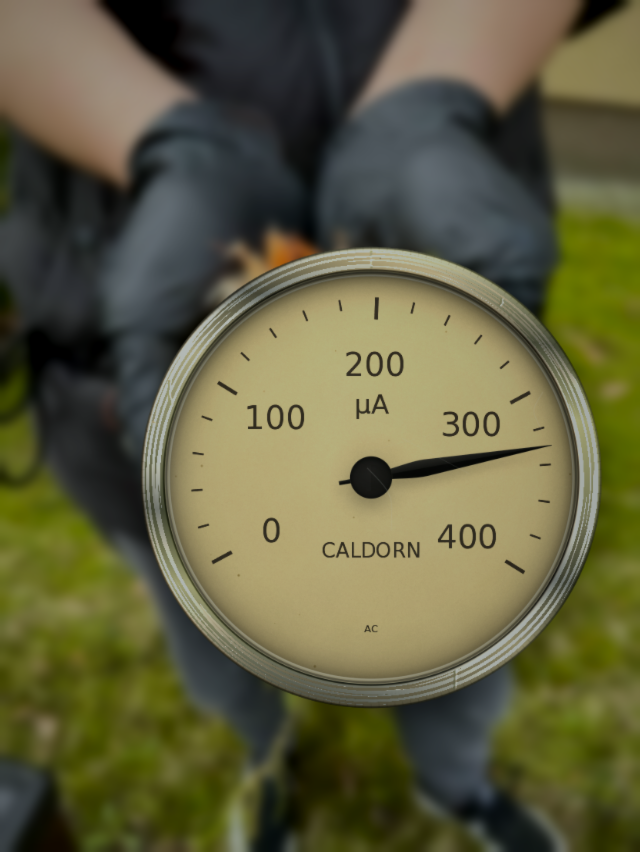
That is 330 µA
